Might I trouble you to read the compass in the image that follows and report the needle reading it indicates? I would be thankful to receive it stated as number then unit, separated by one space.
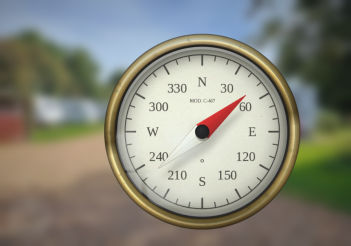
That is 50 °
